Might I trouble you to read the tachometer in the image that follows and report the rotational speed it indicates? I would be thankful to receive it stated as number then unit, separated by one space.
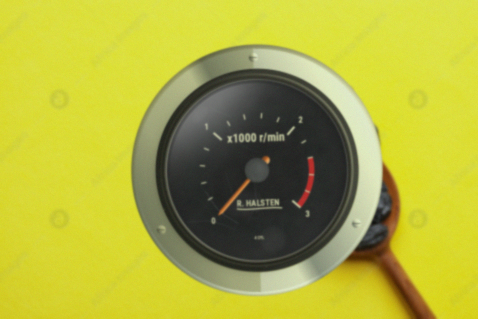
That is 0 rpm
